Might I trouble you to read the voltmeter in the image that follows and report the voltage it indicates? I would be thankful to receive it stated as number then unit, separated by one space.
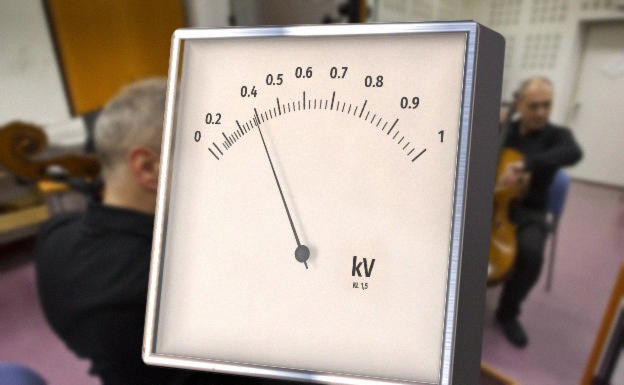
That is 0.4 kV
